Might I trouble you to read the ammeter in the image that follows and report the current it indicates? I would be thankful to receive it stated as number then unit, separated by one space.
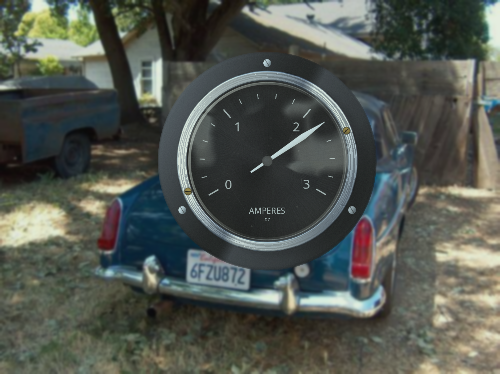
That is 2.2 A
